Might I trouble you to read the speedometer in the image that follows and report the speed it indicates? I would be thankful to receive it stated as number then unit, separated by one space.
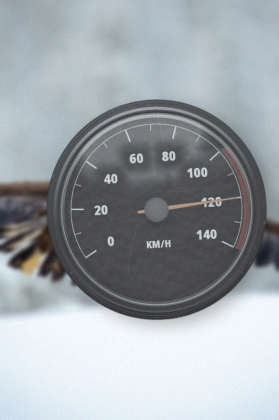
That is 120 km/h
